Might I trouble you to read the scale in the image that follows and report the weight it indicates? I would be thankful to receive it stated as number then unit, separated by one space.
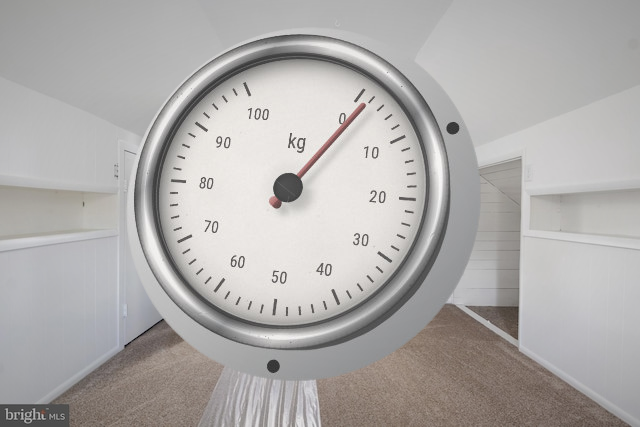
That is 2 kg
